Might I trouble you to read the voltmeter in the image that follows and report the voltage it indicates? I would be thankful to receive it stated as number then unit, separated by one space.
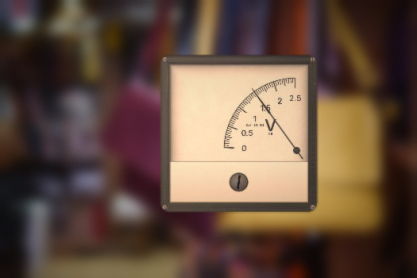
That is 1.5 V
